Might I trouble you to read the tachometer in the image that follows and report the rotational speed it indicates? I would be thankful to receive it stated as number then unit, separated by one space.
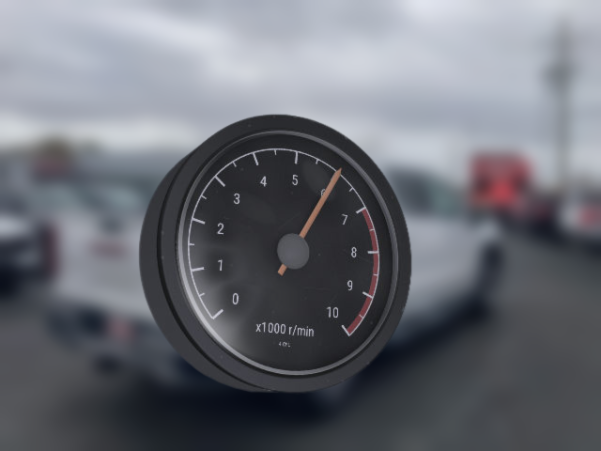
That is 6000 rpm
